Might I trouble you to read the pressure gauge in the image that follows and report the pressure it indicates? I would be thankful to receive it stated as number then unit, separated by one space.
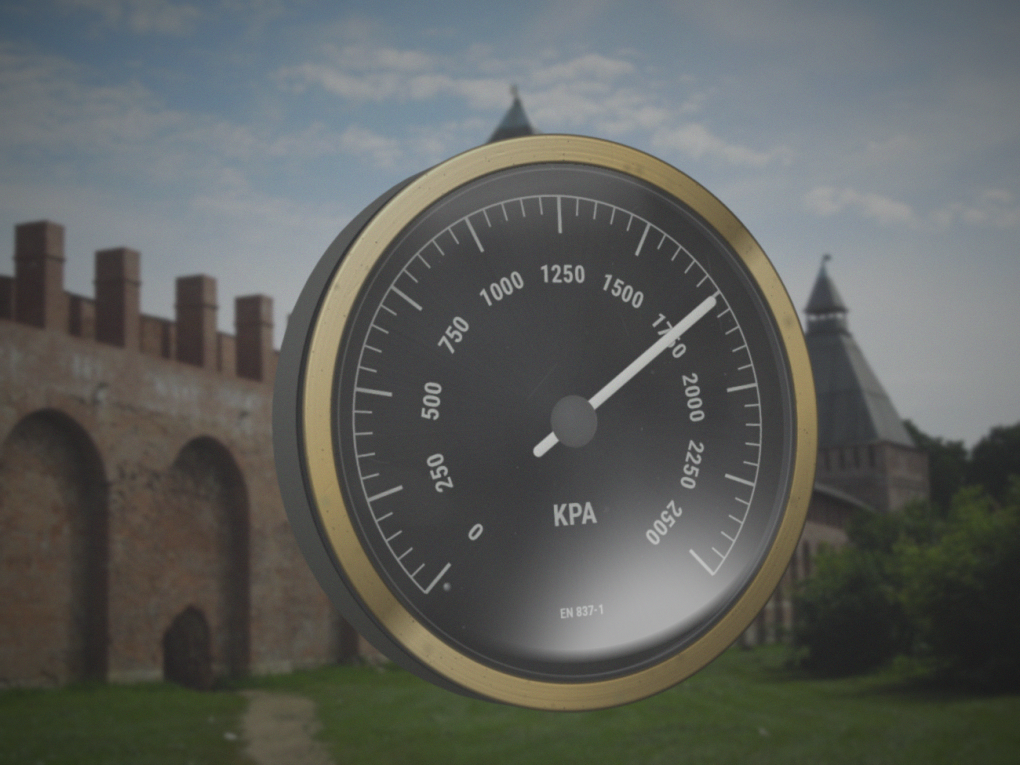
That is 1750 kPa
